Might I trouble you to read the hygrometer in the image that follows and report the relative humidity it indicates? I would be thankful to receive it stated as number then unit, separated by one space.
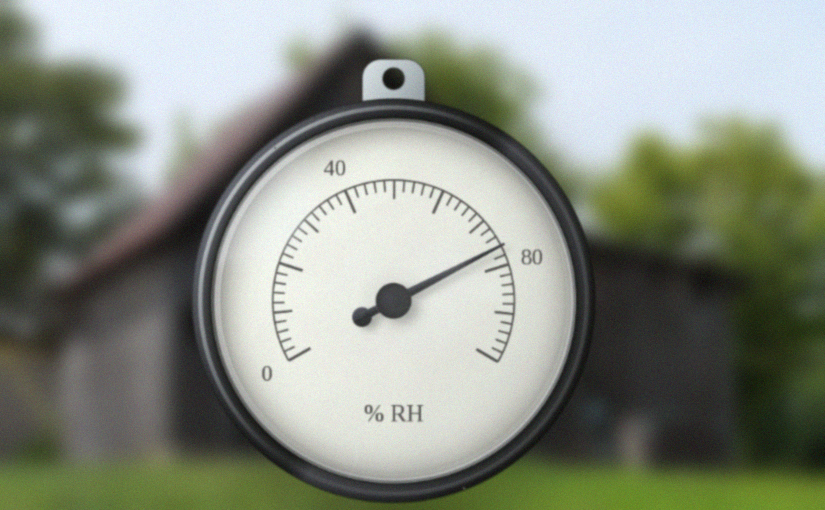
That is 76 %
